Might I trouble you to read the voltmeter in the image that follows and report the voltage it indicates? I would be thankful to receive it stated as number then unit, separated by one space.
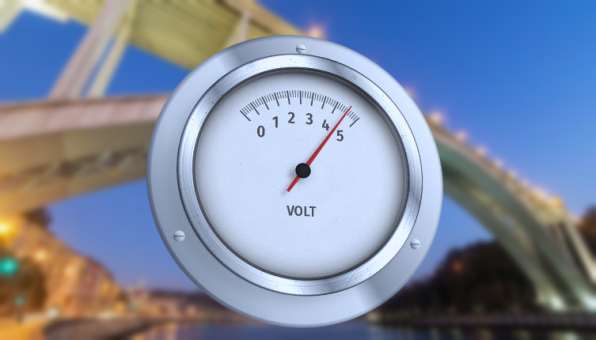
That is 4.5 V
